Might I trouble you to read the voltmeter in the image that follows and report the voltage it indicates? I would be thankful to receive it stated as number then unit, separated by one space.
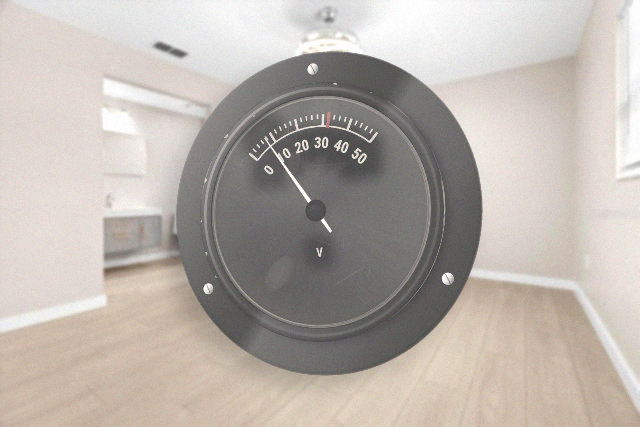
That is 8 V
